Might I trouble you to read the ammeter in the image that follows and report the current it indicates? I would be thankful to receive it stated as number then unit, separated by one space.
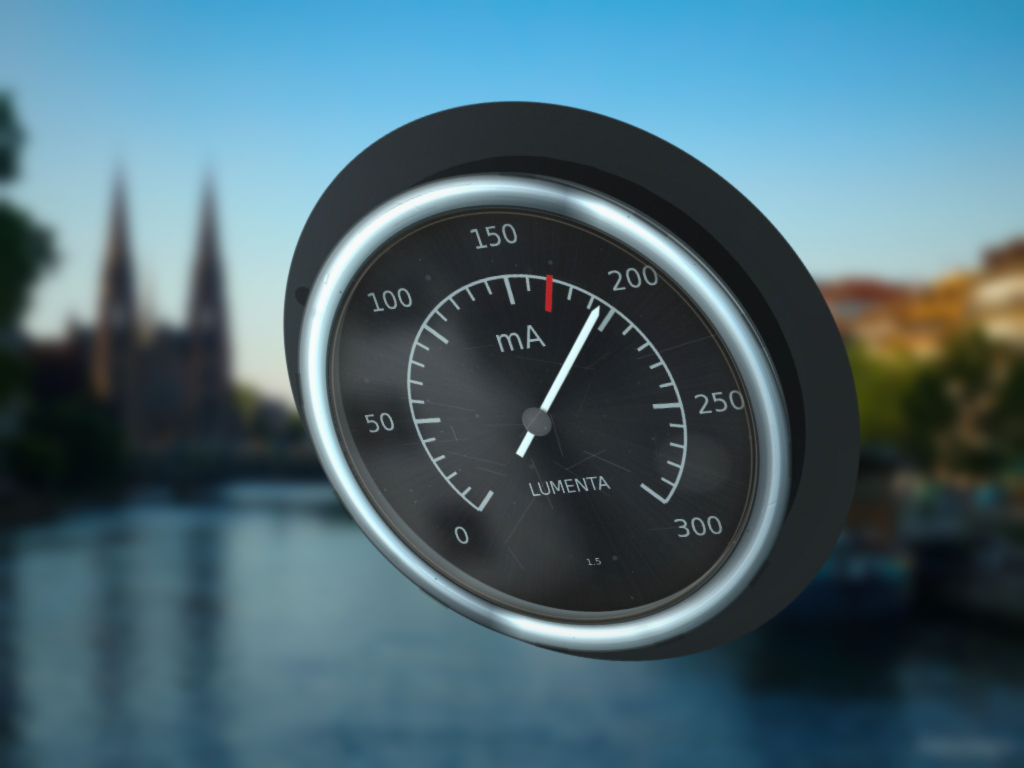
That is 195 mA
